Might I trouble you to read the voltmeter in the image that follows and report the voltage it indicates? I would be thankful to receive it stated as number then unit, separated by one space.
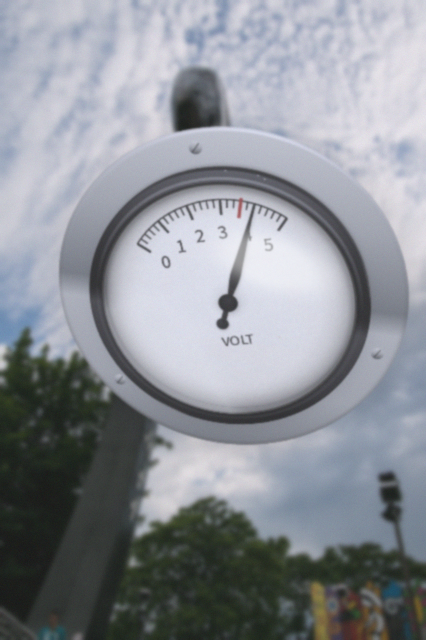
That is 4 V
